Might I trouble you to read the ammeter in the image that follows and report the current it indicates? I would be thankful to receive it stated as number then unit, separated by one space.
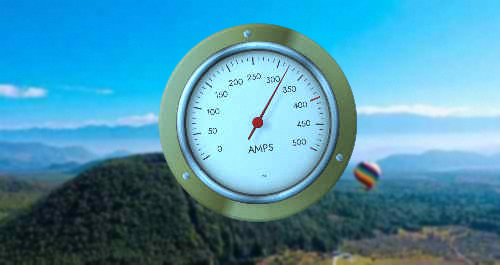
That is 320 A
